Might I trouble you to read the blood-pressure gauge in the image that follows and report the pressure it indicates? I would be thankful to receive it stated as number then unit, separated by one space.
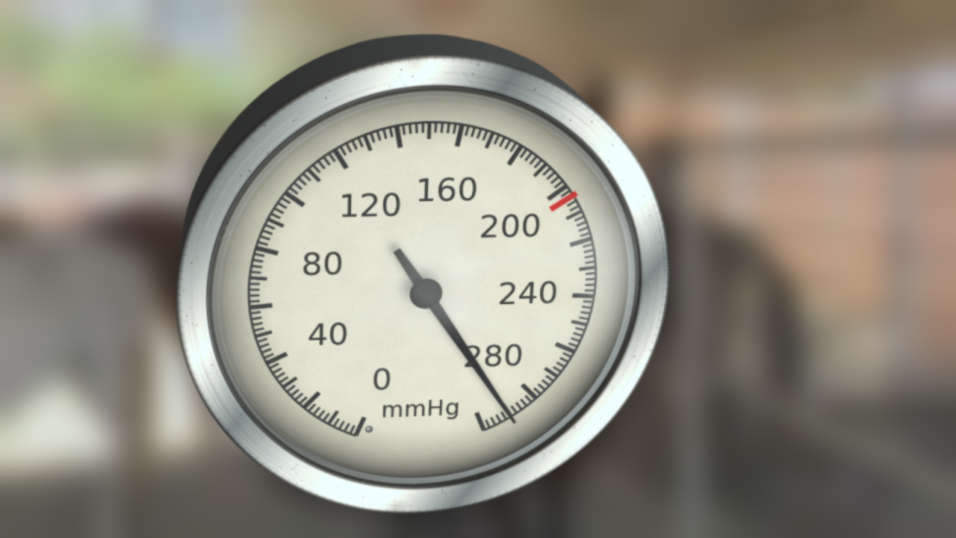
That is 290 mmHg
